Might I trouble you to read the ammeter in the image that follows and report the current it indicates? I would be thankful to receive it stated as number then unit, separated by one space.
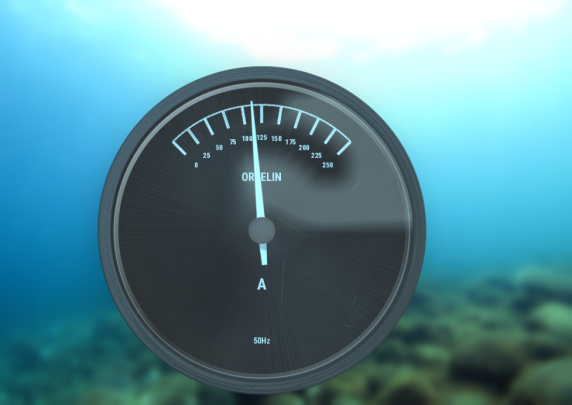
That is 112.5 A
